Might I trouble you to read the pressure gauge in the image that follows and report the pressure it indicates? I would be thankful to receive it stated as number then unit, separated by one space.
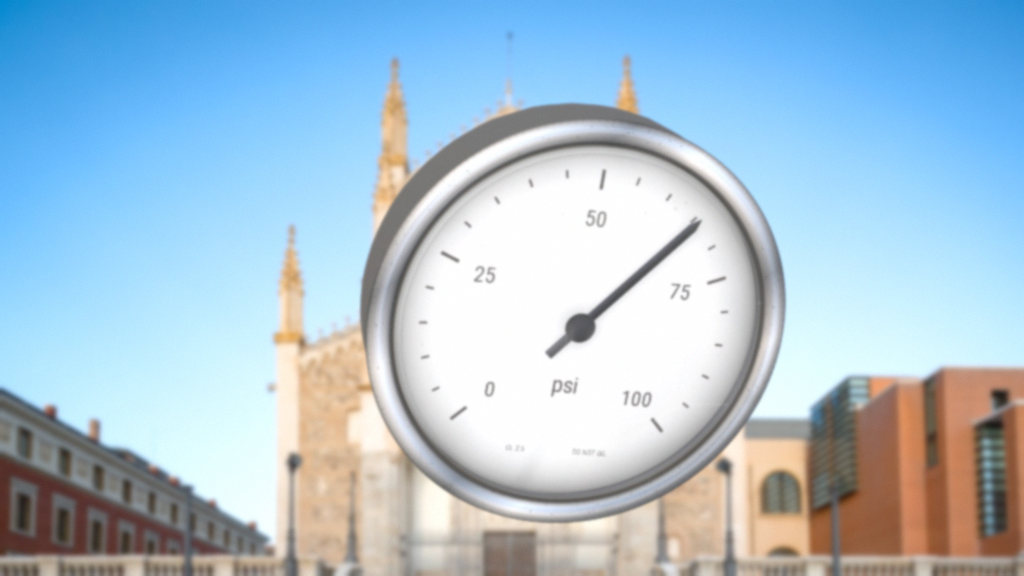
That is 65 psi
